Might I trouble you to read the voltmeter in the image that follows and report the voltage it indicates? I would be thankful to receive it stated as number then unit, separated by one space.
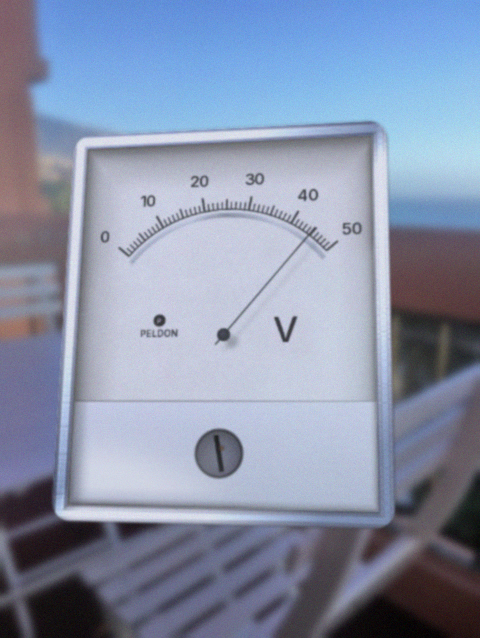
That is 45 V
